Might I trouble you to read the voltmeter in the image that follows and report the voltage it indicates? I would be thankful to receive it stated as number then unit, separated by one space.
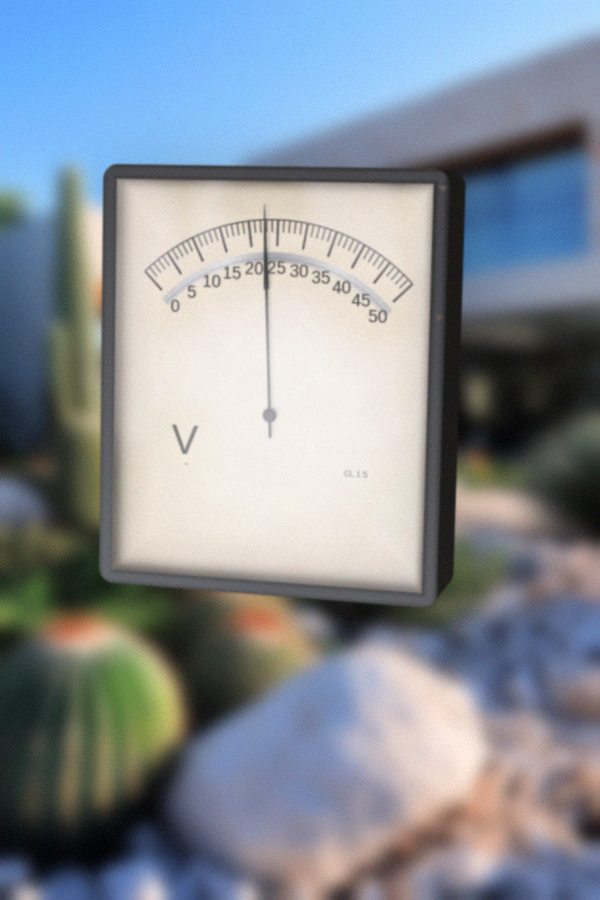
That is 23 V
